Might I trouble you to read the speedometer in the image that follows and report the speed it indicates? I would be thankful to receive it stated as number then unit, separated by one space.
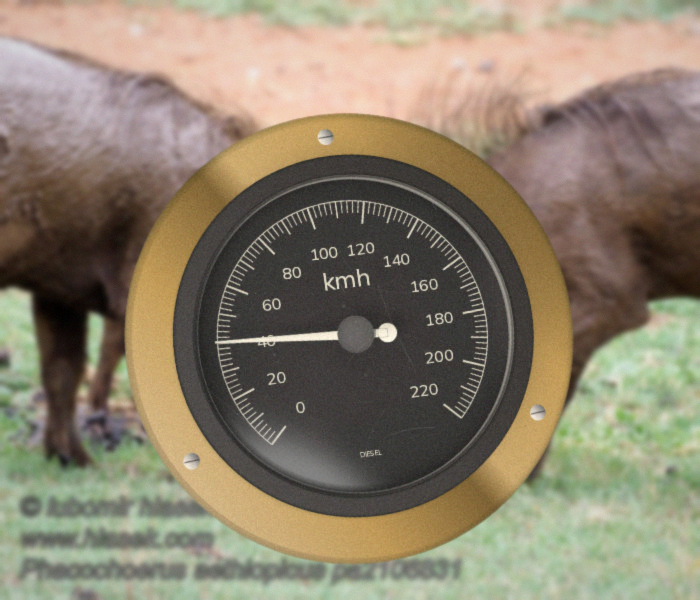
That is 40 km/h
